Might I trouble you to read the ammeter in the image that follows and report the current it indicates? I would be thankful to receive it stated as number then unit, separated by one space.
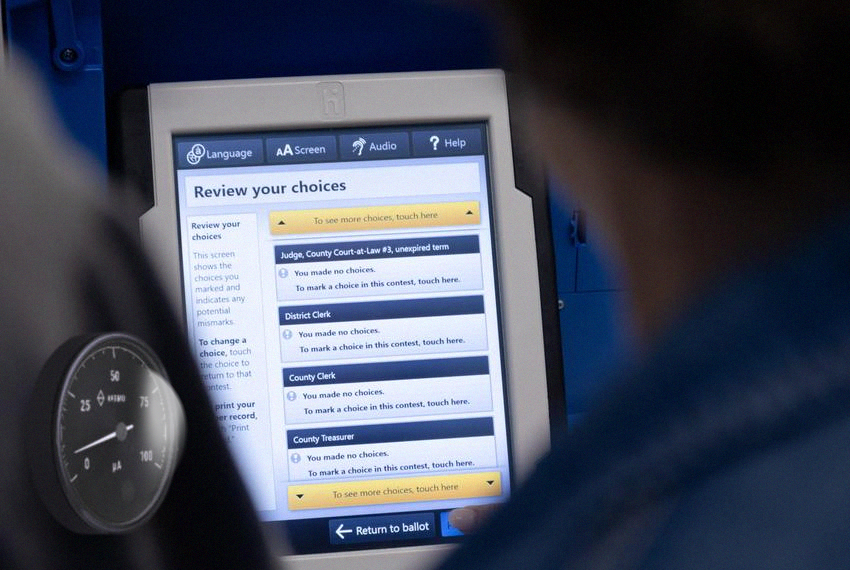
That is 7.5 µA
